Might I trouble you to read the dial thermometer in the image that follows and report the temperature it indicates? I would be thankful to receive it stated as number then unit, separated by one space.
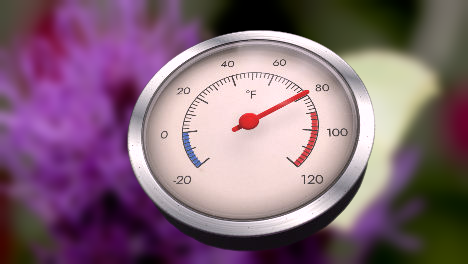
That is 80 °F
